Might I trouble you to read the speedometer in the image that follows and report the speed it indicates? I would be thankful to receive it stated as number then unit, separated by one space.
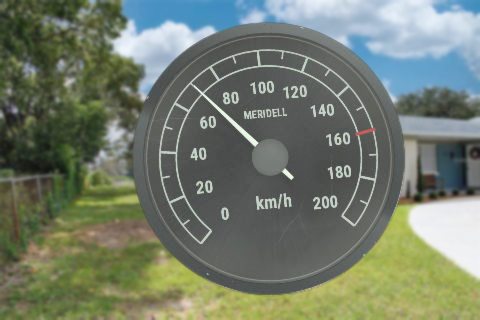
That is 70 km/h
